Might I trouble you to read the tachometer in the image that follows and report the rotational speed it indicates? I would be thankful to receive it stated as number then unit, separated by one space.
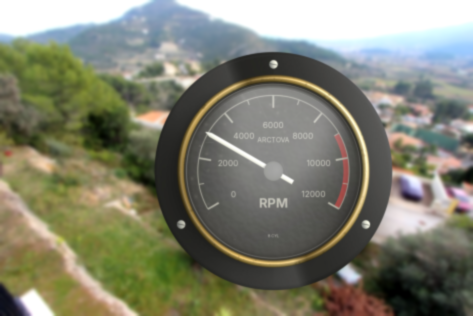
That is 3000 rpm
